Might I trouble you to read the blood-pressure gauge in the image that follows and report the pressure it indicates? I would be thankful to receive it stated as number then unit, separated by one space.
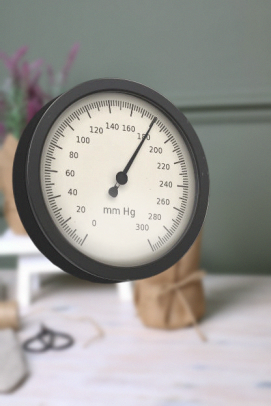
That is 180 mmHg
